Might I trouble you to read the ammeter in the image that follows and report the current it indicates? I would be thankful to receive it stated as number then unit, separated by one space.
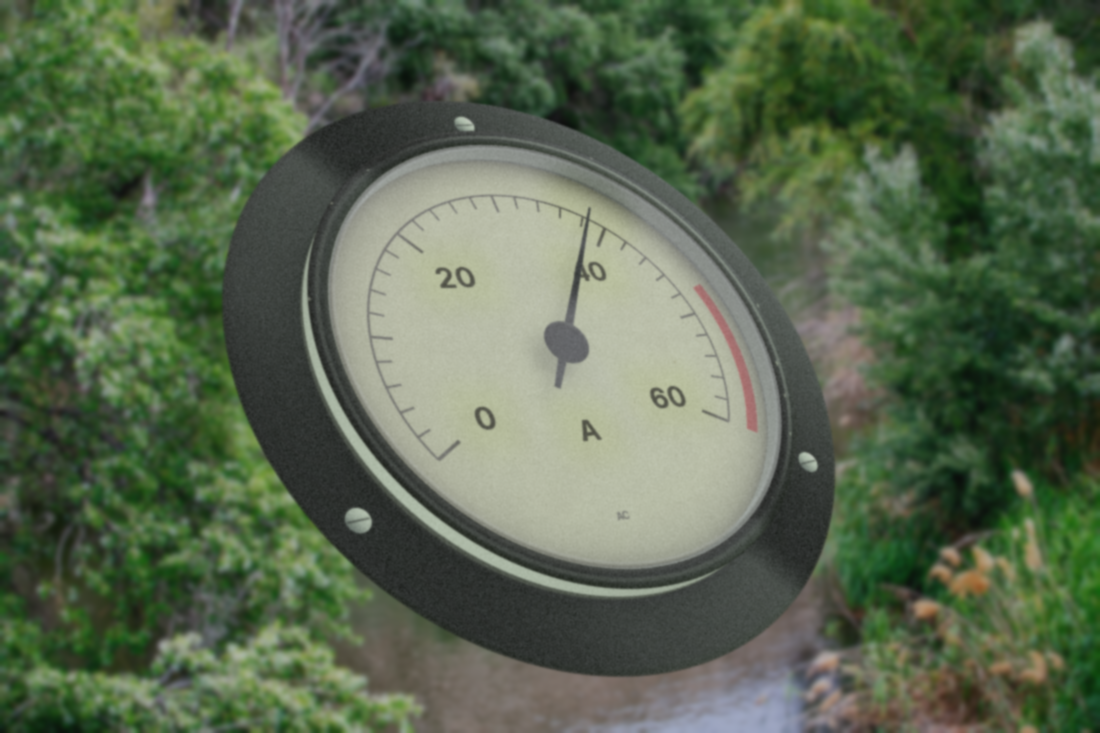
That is 38 A
